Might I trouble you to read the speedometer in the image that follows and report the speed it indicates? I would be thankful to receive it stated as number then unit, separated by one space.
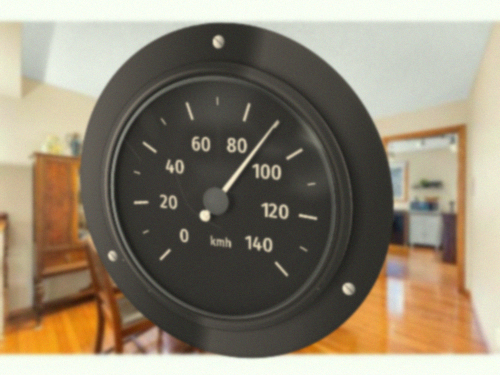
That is 90 km/h
